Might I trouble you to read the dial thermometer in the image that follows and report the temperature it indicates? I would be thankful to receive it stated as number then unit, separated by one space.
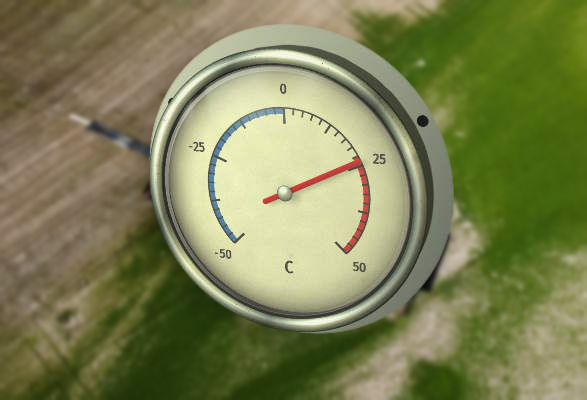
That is 23.75 °C
